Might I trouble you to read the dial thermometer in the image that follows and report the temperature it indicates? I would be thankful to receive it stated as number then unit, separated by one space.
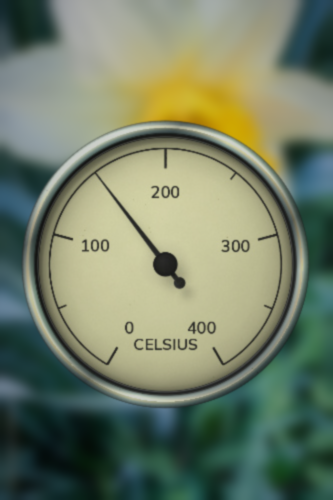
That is 150 °C
